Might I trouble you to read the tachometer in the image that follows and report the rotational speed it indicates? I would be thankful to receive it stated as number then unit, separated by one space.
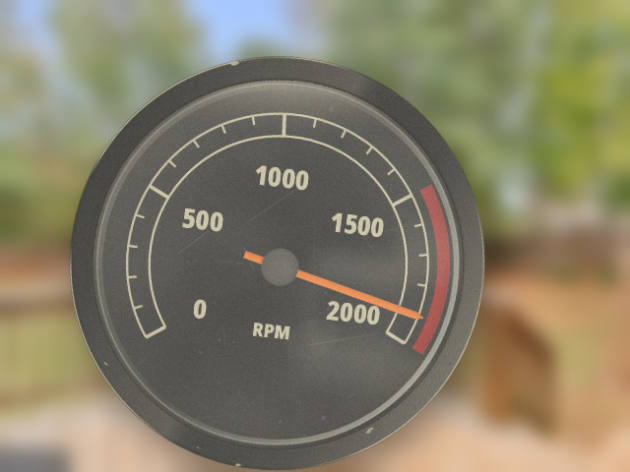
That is 1900 rpm
